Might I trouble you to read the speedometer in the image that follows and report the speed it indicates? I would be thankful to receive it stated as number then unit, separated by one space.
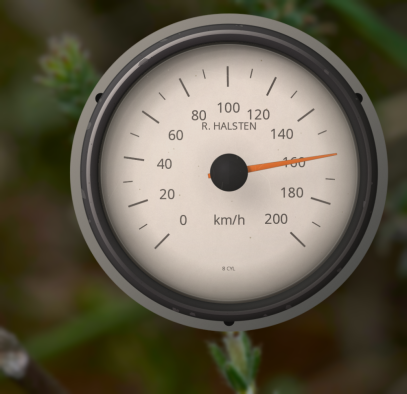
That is 160 km/h
